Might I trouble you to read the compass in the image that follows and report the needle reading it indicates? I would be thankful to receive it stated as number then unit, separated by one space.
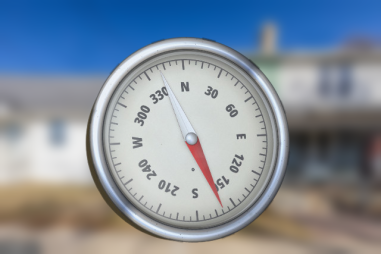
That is 160 °
